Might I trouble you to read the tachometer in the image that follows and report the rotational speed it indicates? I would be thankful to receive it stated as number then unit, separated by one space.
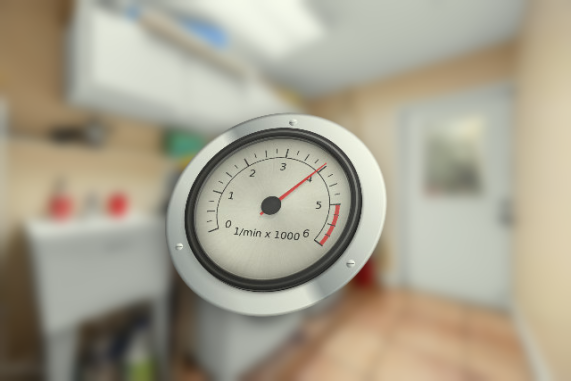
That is 4000 rpm
